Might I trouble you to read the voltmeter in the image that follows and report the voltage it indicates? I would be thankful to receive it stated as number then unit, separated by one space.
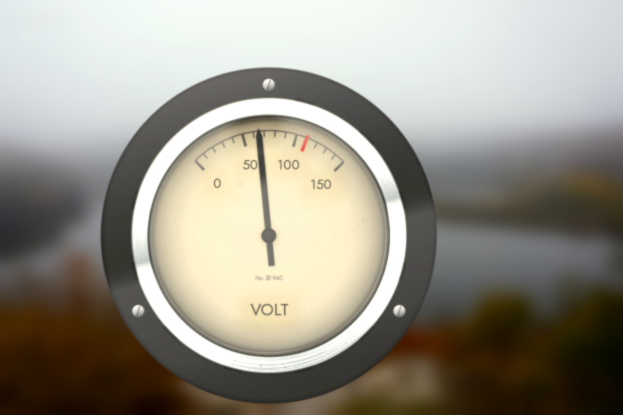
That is 65 V
